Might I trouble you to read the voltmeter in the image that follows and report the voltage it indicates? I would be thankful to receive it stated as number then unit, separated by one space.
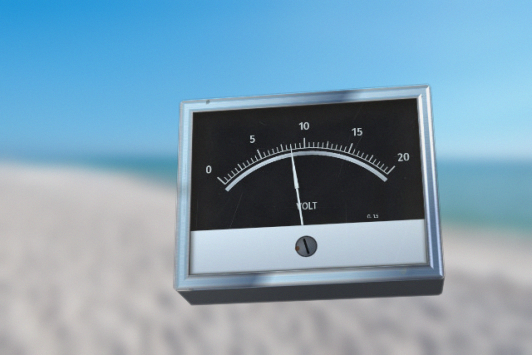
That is 8.5 V
